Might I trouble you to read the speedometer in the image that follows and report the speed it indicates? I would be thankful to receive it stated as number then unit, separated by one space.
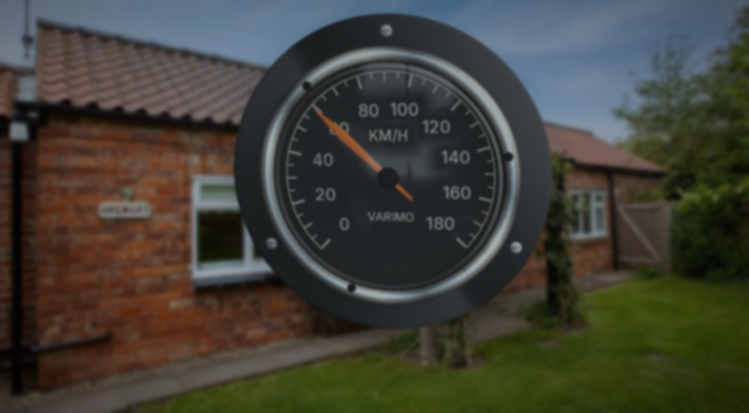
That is 60 km/h
